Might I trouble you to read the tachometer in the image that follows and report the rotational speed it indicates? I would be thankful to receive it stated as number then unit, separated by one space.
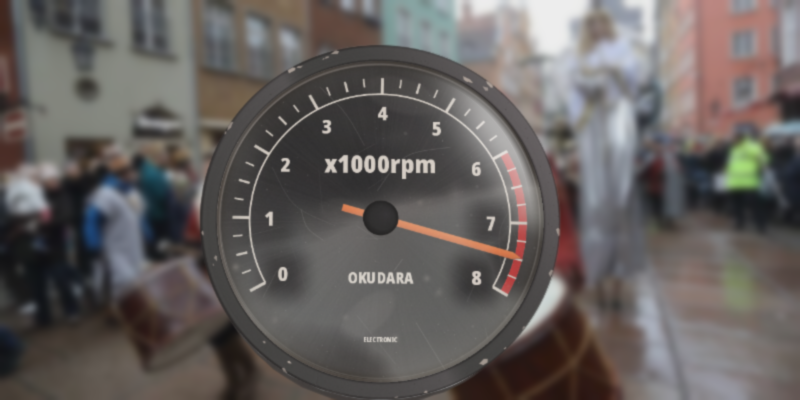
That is 7500 rpm
